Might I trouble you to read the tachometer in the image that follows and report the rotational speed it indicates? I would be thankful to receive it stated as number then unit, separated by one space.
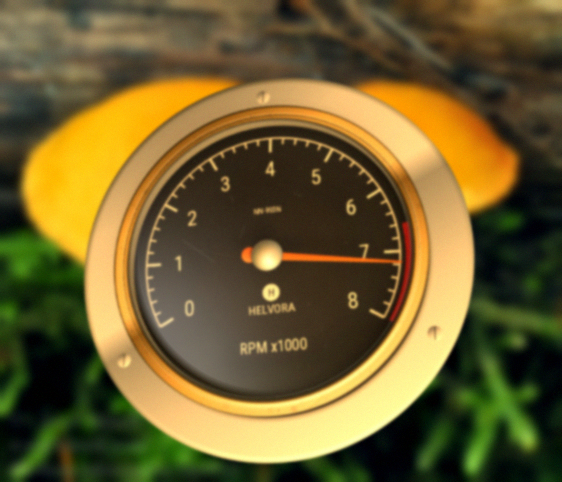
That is 7200 rpm
